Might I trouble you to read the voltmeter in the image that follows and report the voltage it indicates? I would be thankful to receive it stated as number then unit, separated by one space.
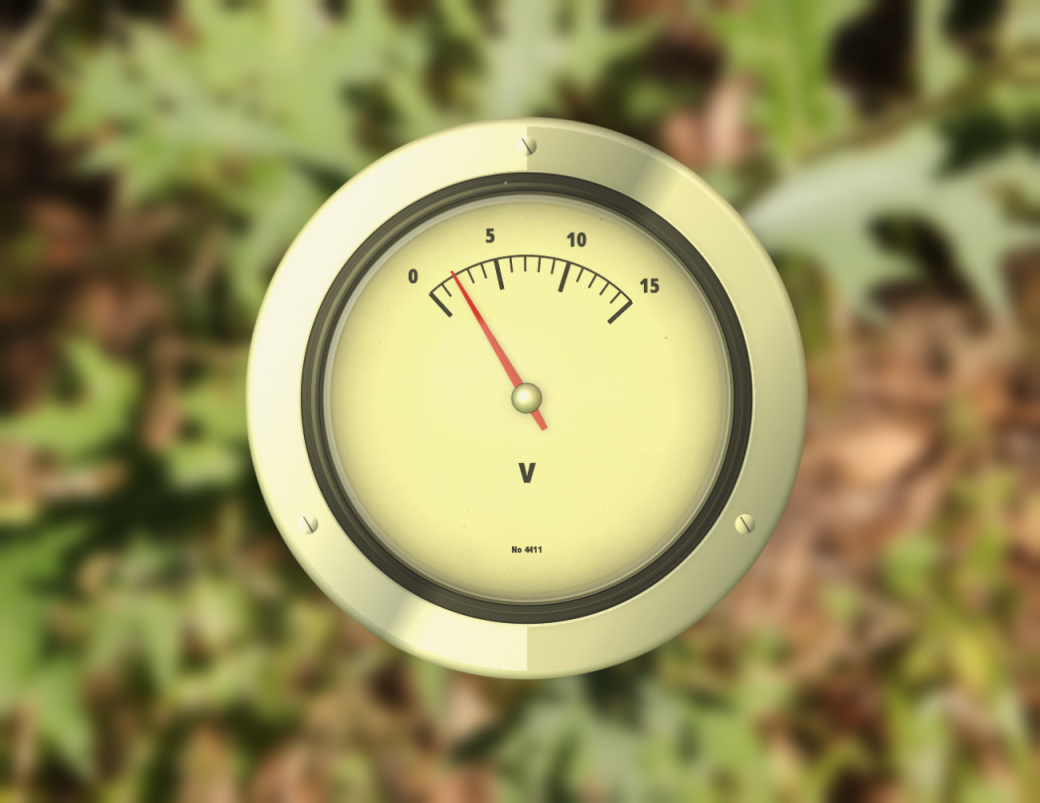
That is 2 V
